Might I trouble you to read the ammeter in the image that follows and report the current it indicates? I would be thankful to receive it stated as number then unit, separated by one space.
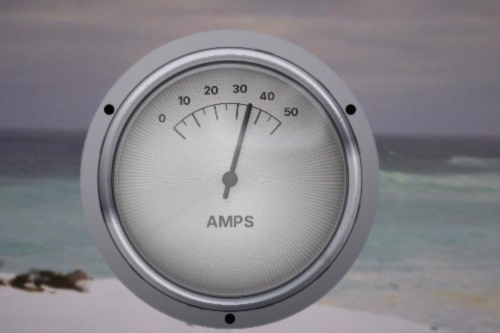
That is 35 A
